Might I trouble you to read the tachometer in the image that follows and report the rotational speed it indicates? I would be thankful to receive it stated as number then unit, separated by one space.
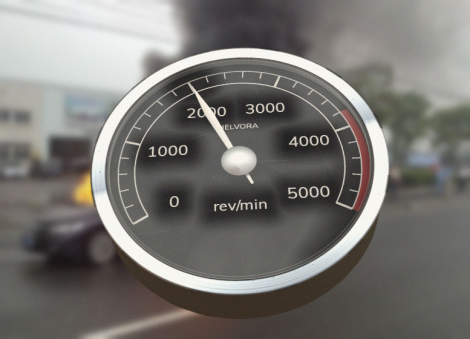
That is 2000 rpm
